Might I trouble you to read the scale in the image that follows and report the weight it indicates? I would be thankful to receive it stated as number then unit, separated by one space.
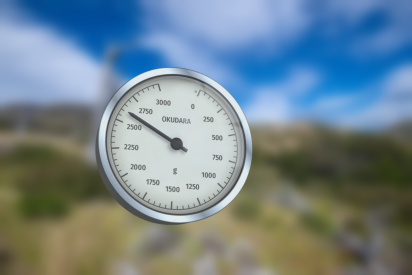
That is 2600 g
